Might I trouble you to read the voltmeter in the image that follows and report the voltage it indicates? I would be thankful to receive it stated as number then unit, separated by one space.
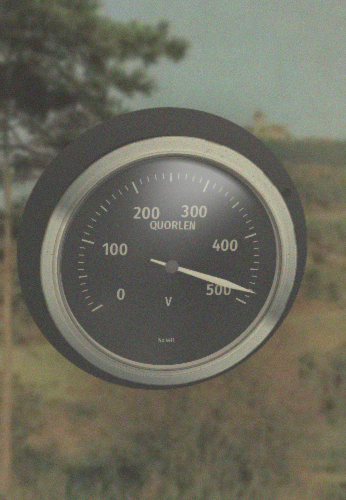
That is 480 V
